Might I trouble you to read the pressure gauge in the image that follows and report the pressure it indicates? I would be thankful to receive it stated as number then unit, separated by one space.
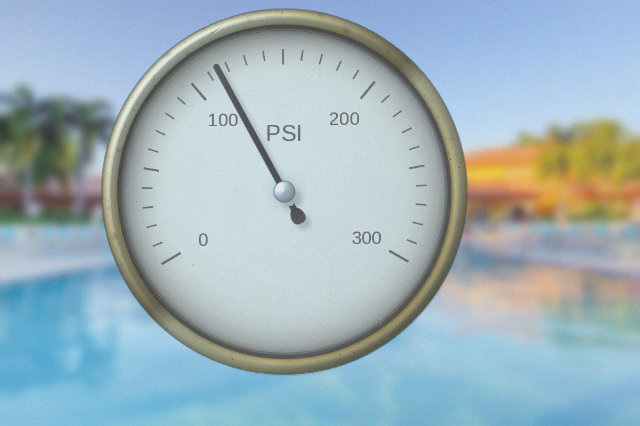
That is 115 psi
